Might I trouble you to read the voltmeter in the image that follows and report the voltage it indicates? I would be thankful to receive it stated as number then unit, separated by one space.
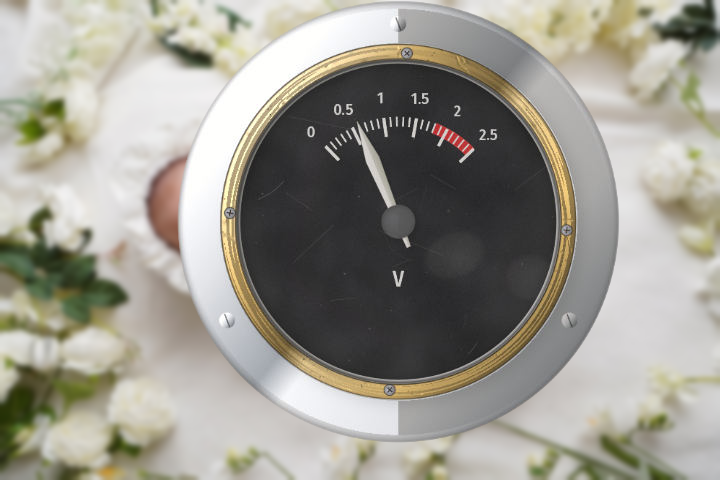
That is 0.6 V
